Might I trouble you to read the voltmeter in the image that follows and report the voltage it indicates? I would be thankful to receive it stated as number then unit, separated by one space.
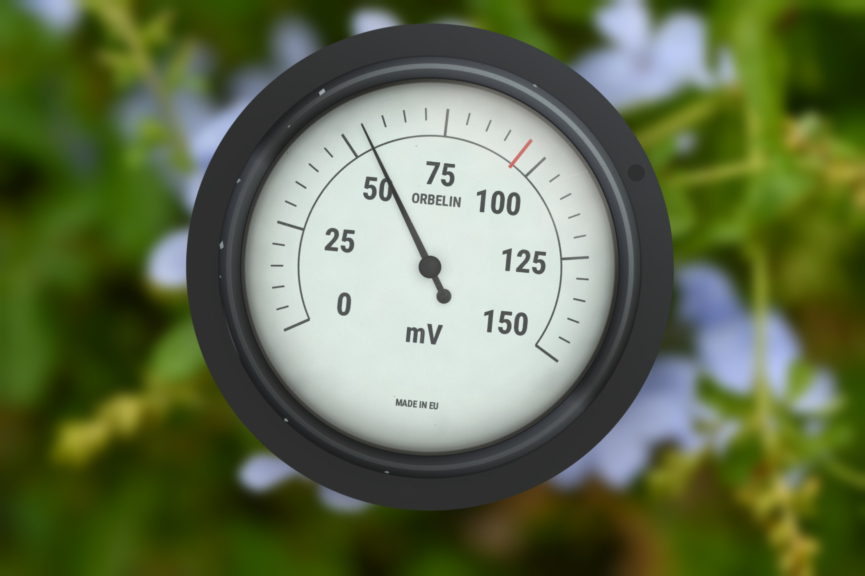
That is 55 mV
